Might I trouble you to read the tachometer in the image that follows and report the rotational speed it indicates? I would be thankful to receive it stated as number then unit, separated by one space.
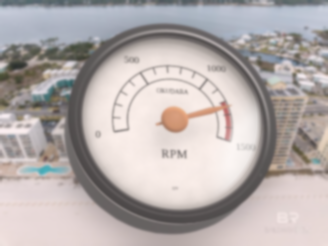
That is 1250 rpm
